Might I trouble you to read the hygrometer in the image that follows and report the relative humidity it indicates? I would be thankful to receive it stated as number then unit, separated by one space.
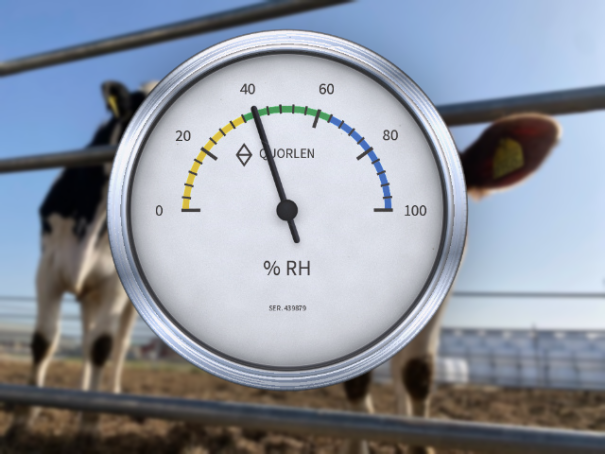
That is 40 %
